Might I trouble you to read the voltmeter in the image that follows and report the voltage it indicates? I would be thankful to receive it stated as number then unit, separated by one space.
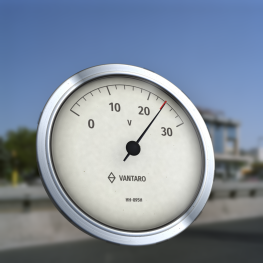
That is 24 V
